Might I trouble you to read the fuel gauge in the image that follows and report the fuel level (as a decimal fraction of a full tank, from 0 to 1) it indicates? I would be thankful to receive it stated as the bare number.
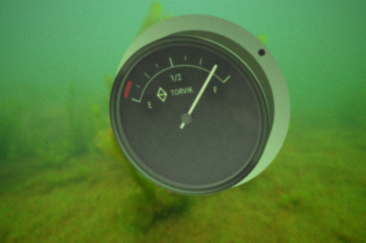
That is 0.875
